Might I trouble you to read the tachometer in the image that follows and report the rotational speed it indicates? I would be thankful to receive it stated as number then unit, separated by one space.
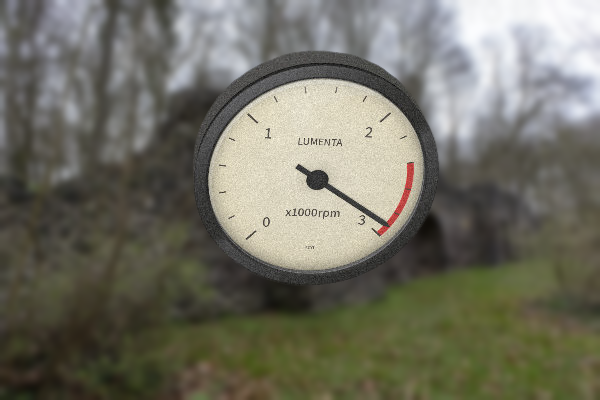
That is 2900 rpm
